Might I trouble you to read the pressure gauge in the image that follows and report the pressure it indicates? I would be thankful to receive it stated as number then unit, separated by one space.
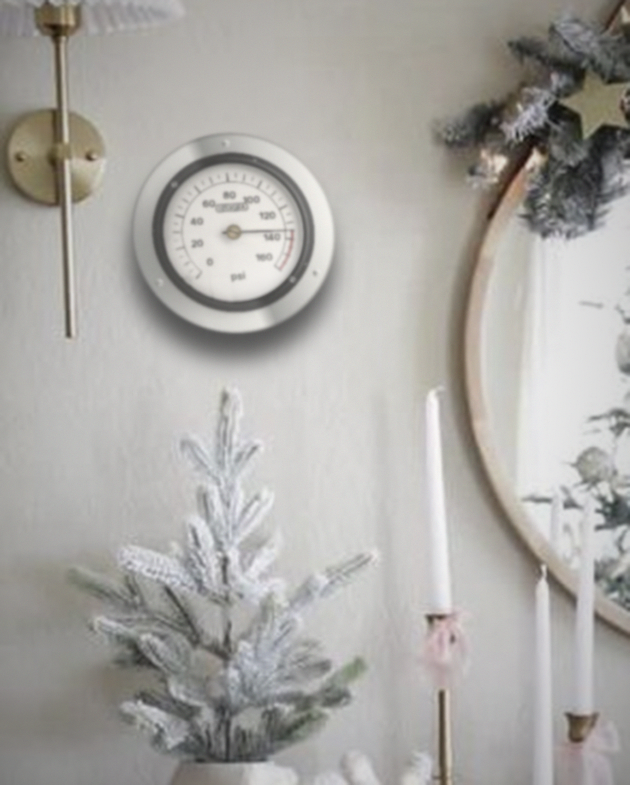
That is 135 psi
